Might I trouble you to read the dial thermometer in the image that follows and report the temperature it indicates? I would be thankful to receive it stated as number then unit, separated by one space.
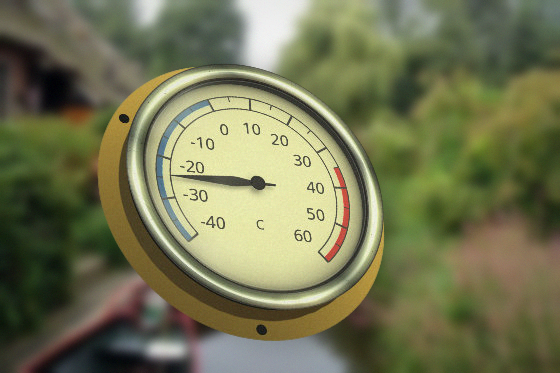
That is -25 °C
